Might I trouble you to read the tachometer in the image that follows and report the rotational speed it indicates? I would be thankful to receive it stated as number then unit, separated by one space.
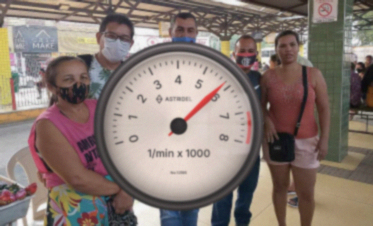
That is 5800 rpm
